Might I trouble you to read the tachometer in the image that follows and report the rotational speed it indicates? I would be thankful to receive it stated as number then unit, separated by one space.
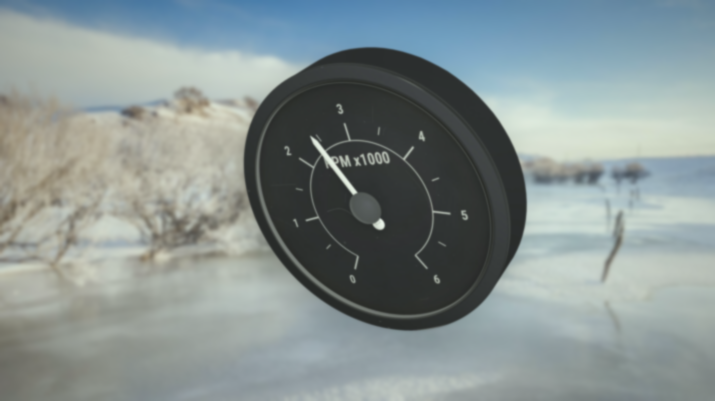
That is 2500 rpm
